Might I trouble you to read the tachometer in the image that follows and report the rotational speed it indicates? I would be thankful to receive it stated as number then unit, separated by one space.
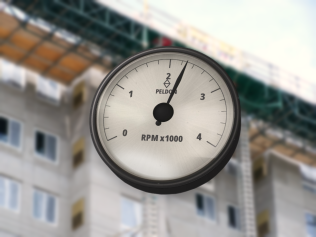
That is 2300 rpm
